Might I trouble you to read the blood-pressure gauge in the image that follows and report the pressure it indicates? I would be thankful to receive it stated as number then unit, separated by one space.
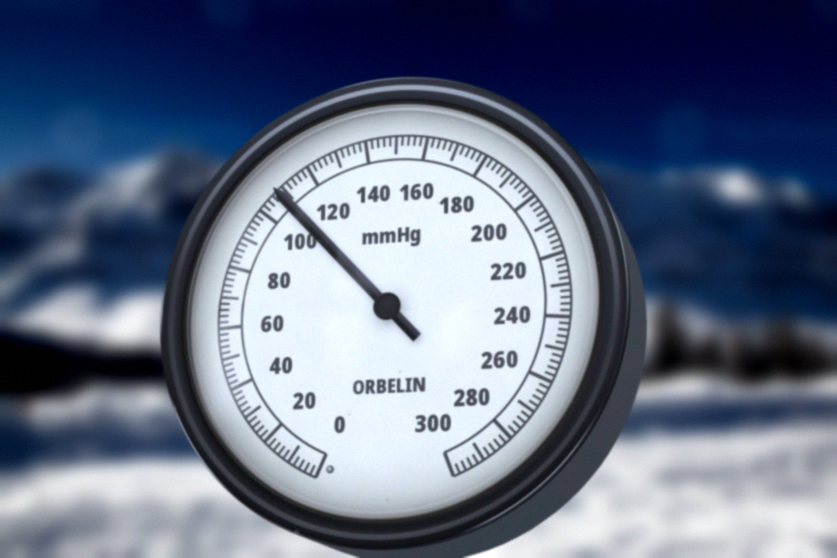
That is 108 mmHg
